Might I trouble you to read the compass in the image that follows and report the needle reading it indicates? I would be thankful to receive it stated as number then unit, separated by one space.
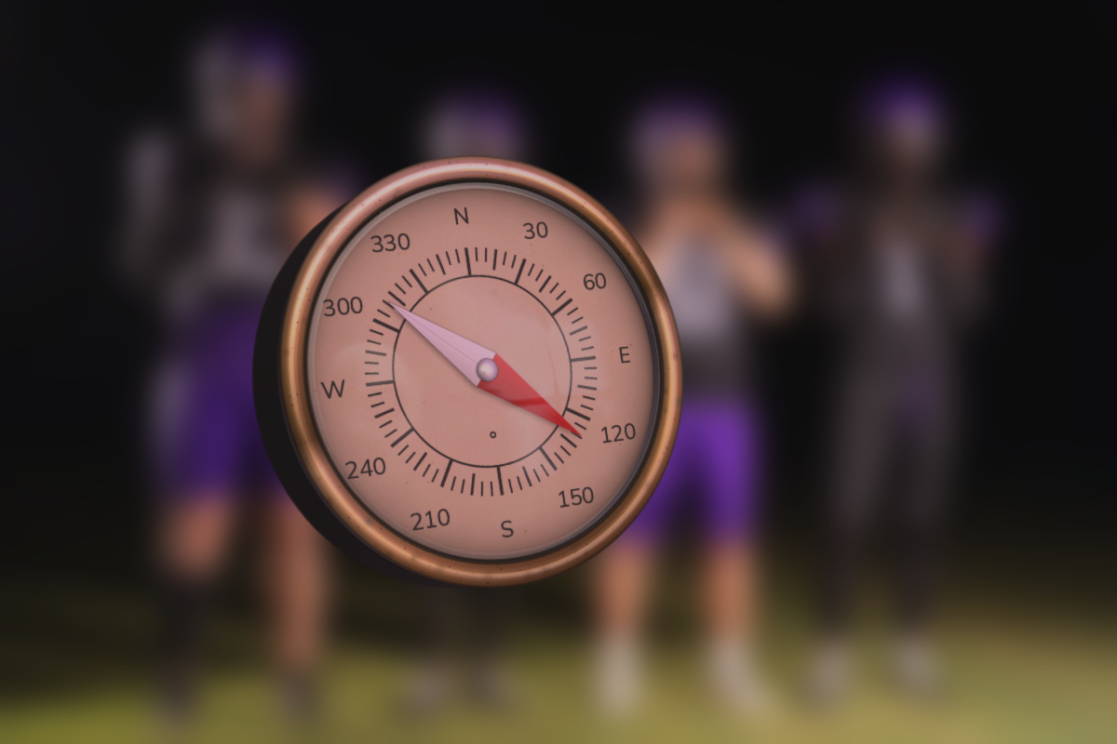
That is 130 °
